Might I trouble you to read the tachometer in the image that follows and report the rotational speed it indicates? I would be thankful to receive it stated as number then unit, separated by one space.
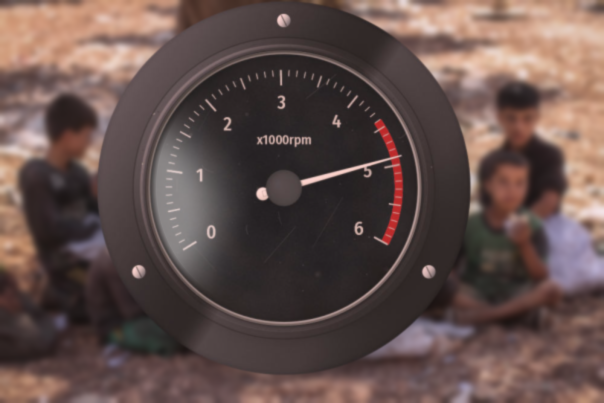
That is 4900 rpm
